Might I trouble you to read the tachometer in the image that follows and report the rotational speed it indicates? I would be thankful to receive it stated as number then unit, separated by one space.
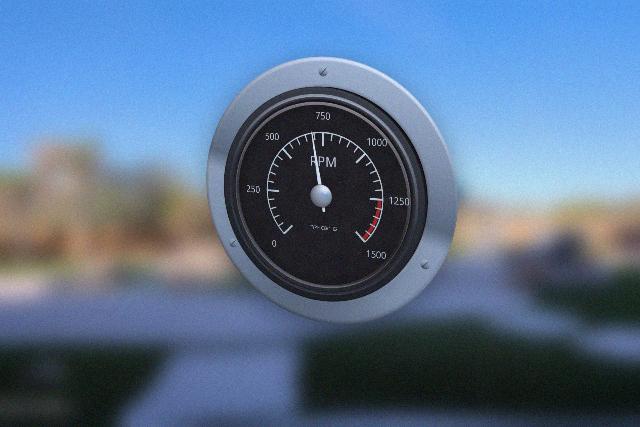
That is 700 rpm
